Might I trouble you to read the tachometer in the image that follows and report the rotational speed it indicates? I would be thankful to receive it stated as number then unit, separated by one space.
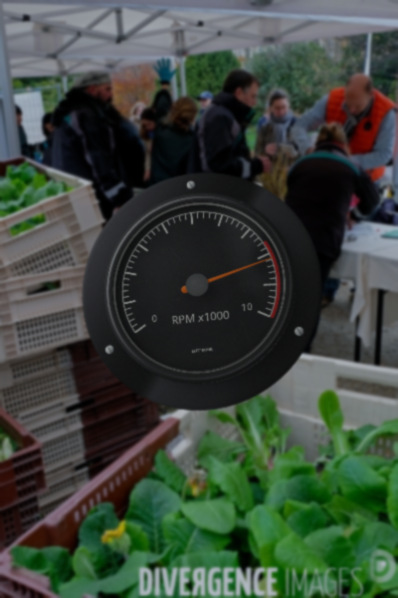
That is 8200 rpm
